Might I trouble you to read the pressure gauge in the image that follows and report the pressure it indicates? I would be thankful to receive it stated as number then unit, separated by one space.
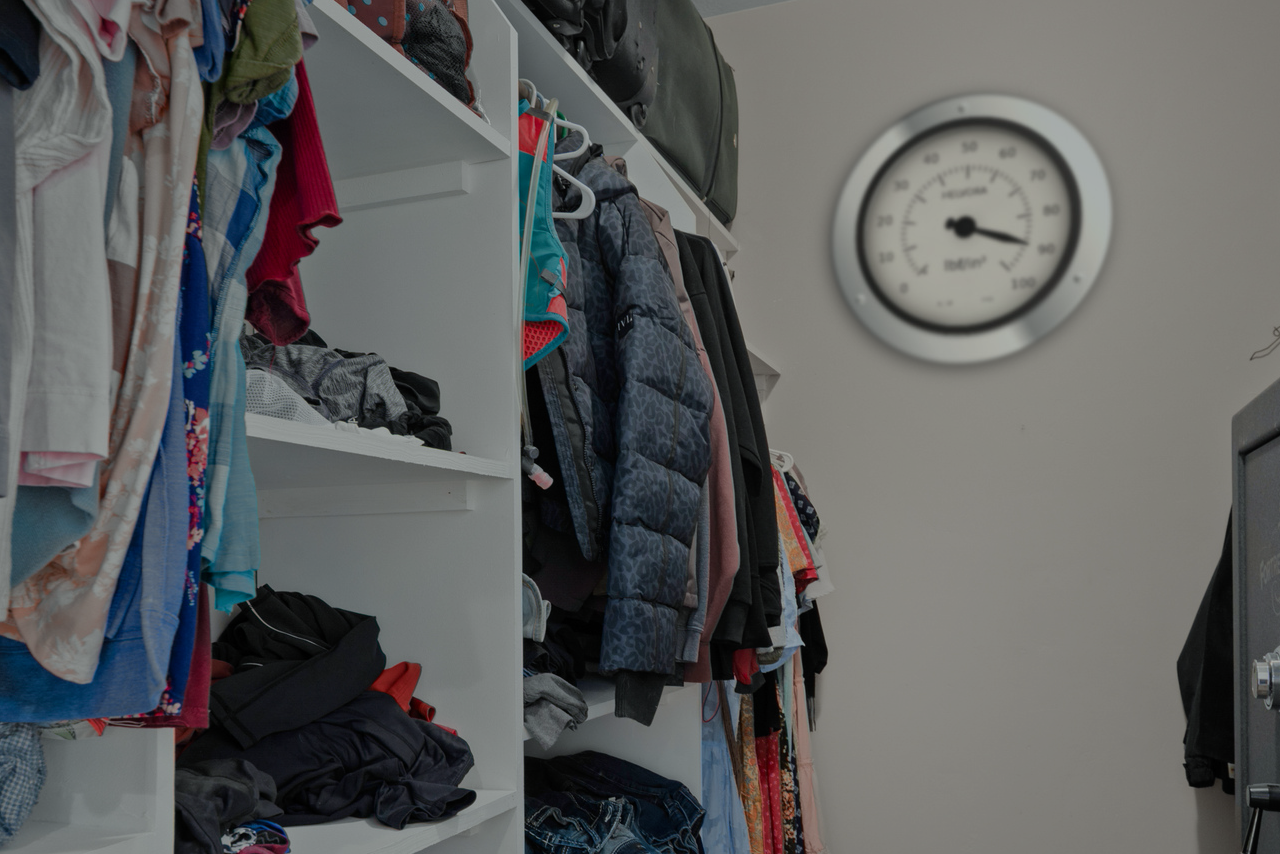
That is 90 psi
